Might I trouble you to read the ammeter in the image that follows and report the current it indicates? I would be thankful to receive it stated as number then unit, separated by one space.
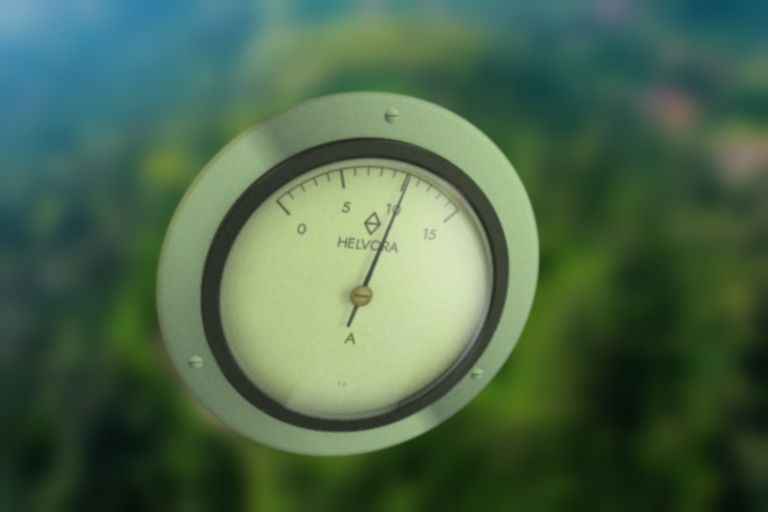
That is 10 A
